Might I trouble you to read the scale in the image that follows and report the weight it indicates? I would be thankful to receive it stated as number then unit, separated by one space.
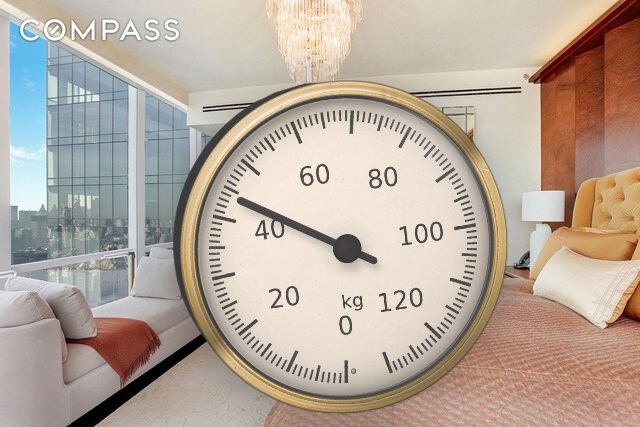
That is 44 kg
